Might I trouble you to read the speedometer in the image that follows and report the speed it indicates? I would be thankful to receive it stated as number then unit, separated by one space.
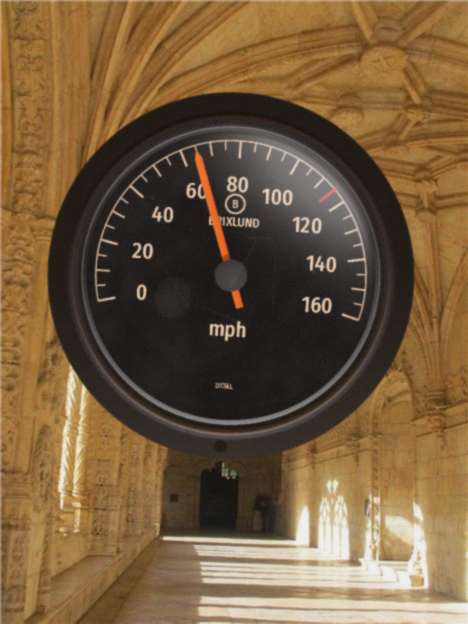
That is 65 mph
